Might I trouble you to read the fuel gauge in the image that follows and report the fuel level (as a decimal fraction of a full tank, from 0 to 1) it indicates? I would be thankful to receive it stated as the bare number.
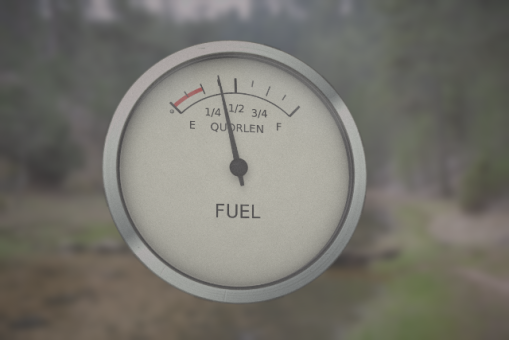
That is 0.375
